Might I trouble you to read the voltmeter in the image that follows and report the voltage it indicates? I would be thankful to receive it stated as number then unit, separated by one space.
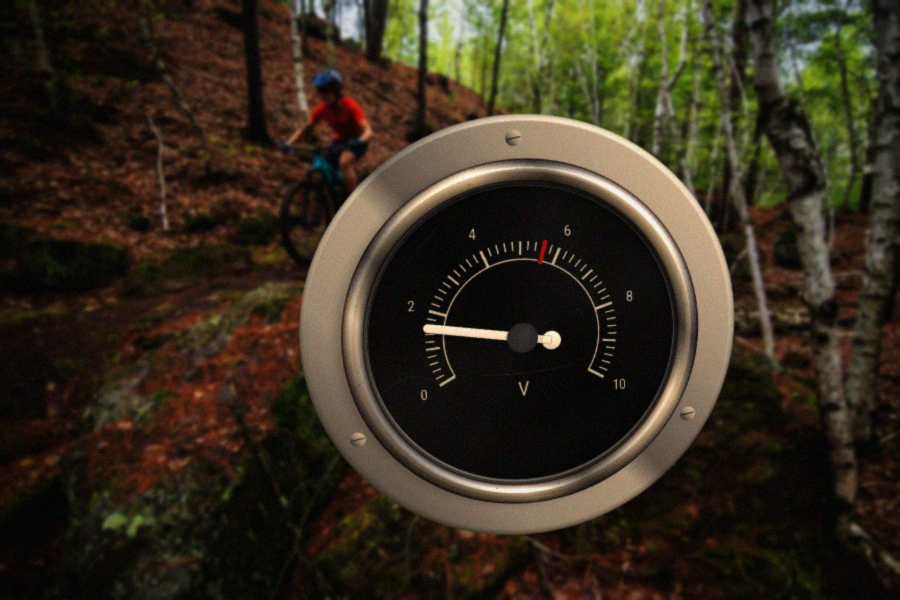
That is 1.6 V
